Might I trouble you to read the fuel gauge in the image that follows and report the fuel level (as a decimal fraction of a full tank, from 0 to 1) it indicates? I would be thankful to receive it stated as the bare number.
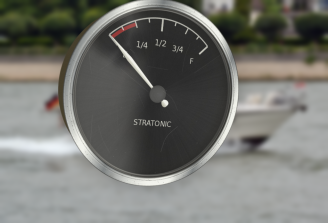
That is 0
